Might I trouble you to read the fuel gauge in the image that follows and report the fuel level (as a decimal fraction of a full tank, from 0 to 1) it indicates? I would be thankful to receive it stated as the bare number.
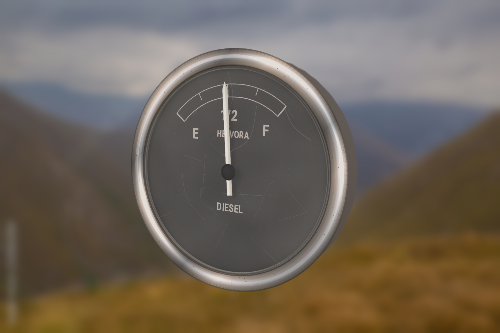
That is 0.5
